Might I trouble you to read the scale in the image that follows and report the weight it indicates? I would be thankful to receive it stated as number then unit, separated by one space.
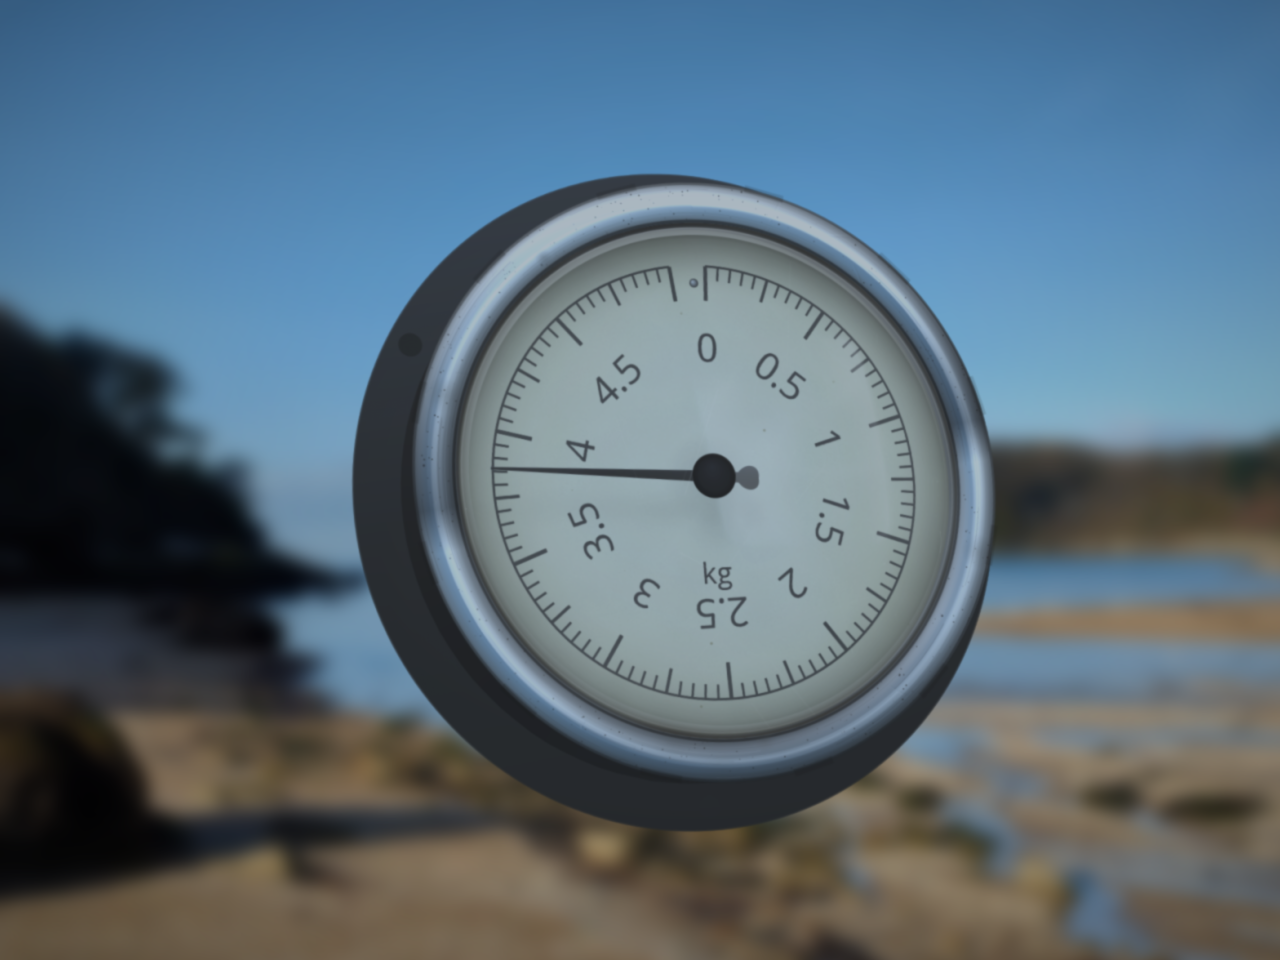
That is 3.85 kg
